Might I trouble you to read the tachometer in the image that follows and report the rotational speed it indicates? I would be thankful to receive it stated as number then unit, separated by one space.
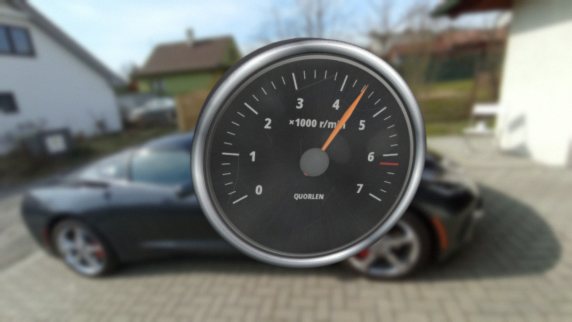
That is 4400 rpm
